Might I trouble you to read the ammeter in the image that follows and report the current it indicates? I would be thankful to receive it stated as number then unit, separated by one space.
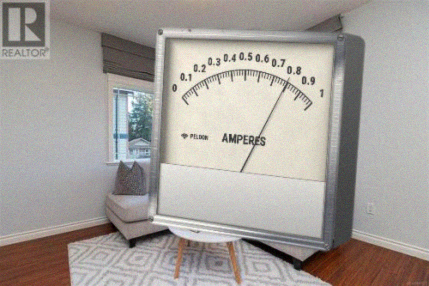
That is 0.8 A
